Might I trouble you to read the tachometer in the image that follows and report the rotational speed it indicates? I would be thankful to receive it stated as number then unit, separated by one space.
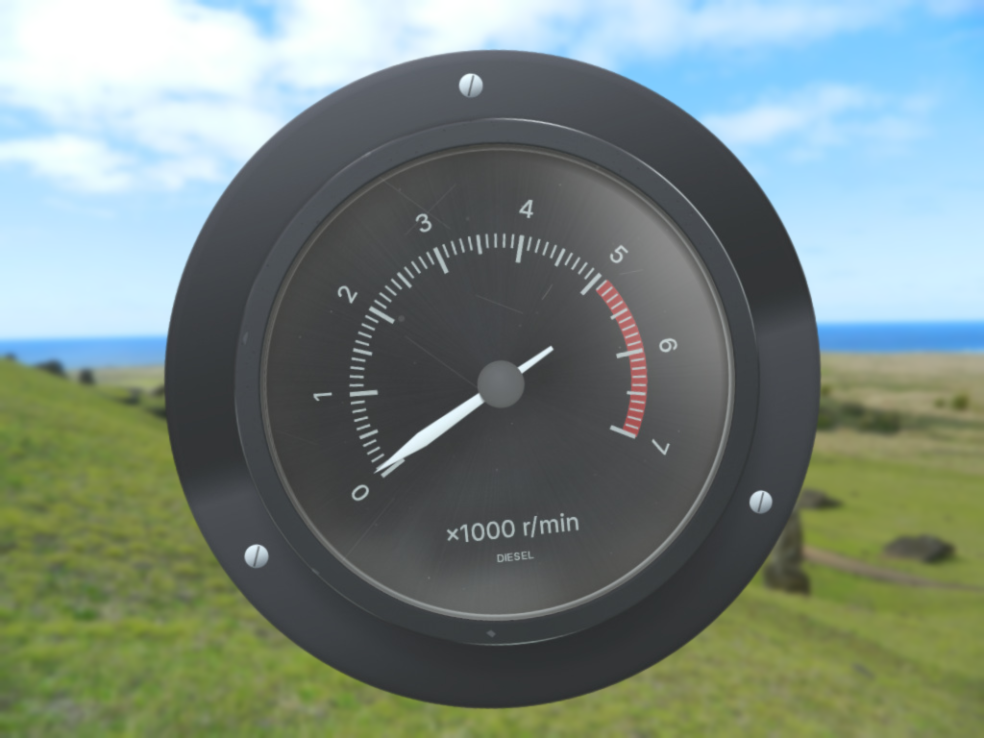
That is 100 rpm
